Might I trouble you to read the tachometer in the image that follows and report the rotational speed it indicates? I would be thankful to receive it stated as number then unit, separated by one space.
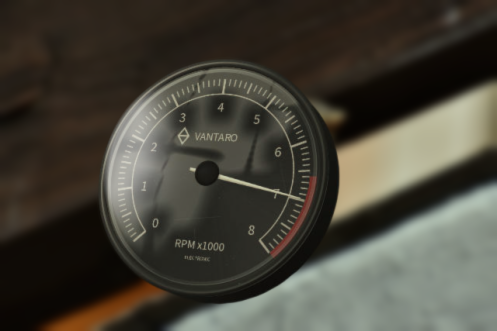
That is 7000 rpm
